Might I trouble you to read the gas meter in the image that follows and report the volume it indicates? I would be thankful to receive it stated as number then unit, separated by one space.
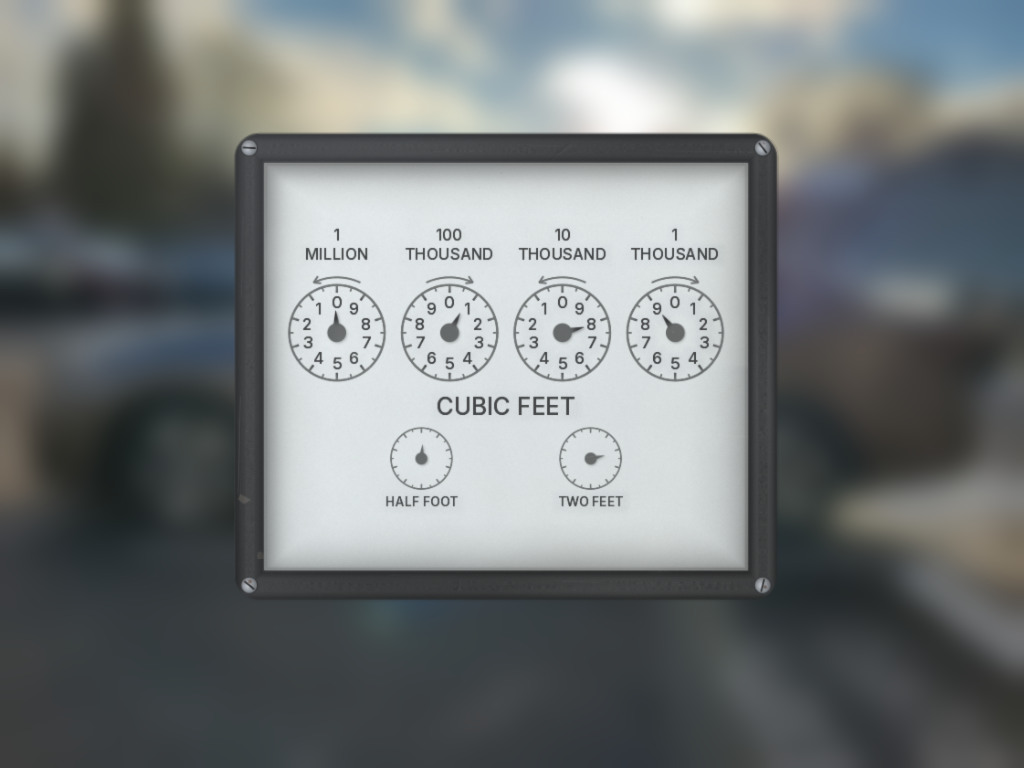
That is 7900 ft³
